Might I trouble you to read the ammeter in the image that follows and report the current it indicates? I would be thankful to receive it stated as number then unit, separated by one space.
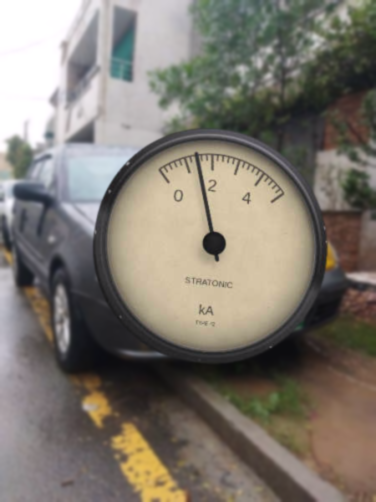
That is 1.4 kA
